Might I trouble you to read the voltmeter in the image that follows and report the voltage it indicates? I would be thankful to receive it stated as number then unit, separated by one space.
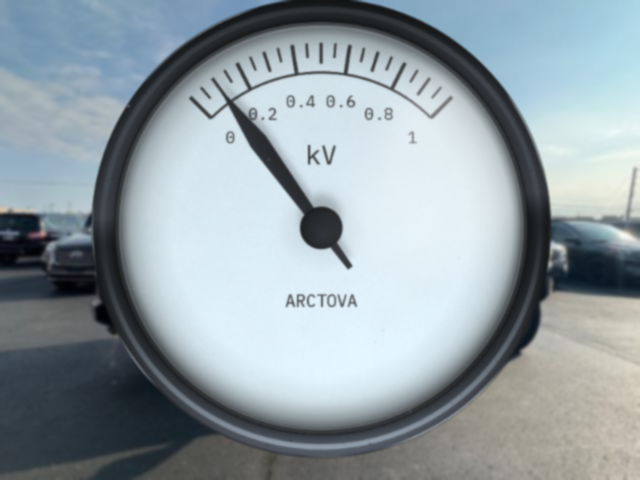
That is 0.1 kV
